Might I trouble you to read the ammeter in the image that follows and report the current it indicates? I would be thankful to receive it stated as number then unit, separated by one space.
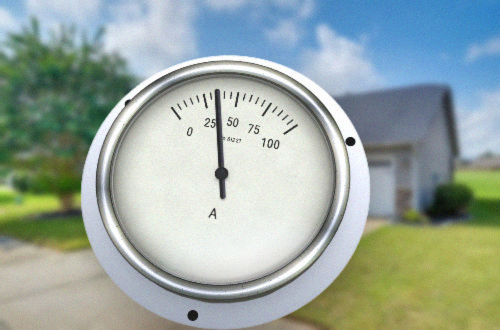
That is 35 A
